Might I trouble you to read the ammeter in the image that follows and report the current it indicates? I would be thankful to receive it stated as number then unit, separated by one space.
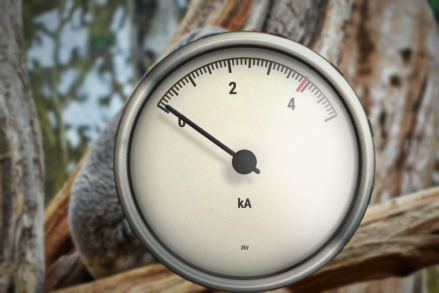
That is 0.1 kA
